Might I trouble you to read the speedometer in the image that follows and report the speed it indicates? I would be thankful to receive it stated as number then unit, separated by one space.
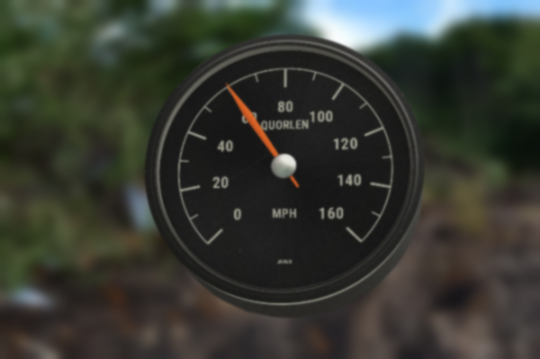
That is 60 mph
